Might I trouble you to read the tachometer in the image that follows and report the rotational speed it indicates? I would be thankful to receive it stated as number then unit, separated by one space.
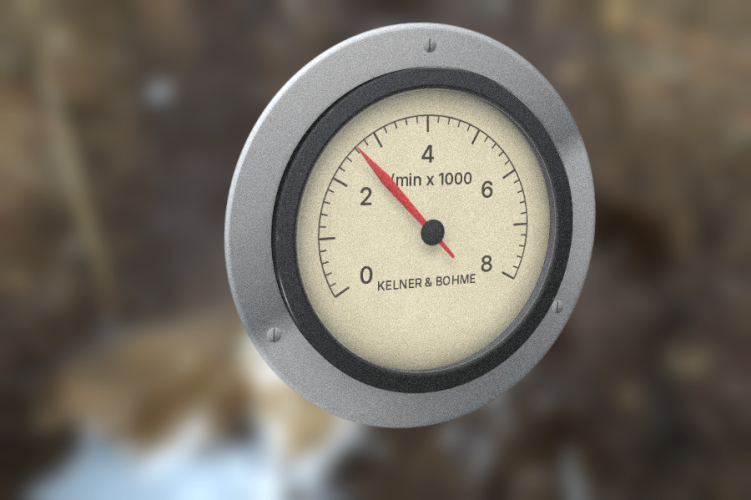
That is 2600 rpm
